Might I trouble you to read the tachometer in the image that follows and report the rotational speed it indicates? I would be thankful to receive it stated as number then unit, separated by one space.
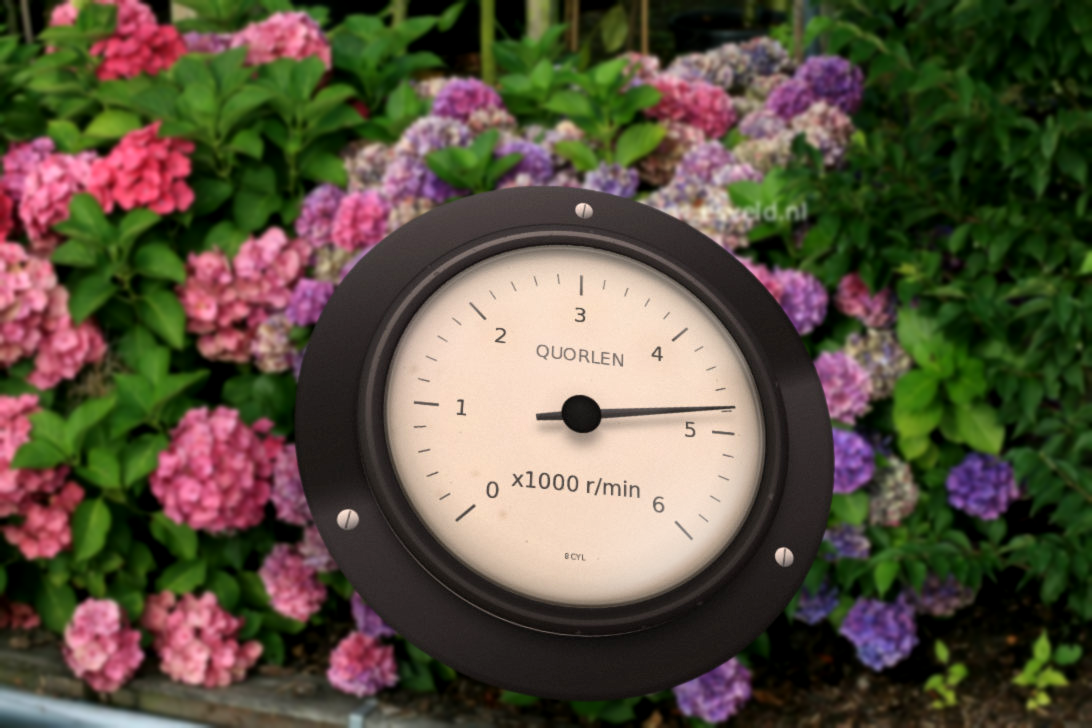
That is 4800 rpm
